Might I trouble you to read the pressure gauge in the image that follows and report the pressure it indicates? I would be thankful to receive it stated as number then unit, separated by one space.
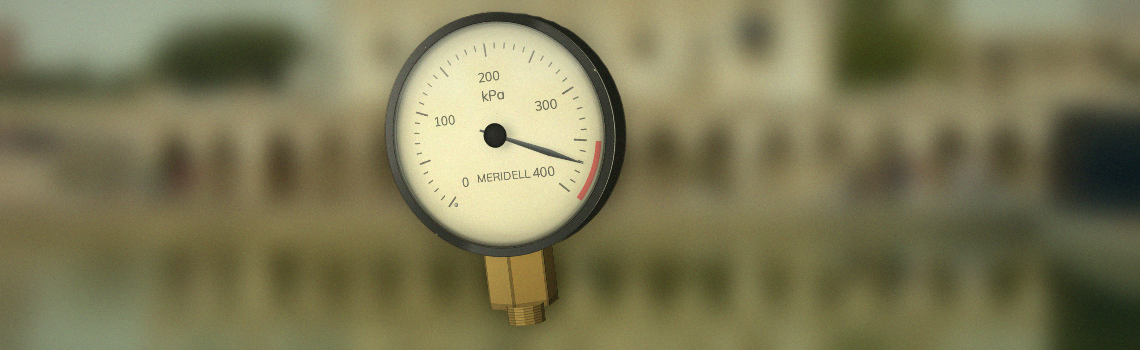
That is 370 kPa
